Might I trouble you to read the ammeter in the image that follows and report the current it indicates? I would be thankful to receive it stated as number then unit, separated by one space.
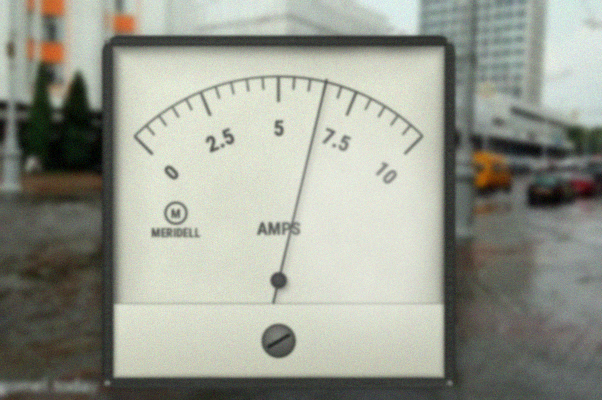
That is 6.5 A
